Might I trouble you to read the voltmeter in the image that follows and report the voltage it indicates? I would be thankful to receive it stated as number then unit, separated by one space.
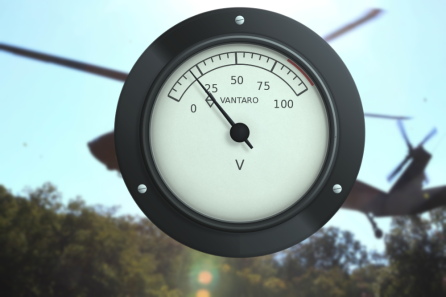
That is 20 V
